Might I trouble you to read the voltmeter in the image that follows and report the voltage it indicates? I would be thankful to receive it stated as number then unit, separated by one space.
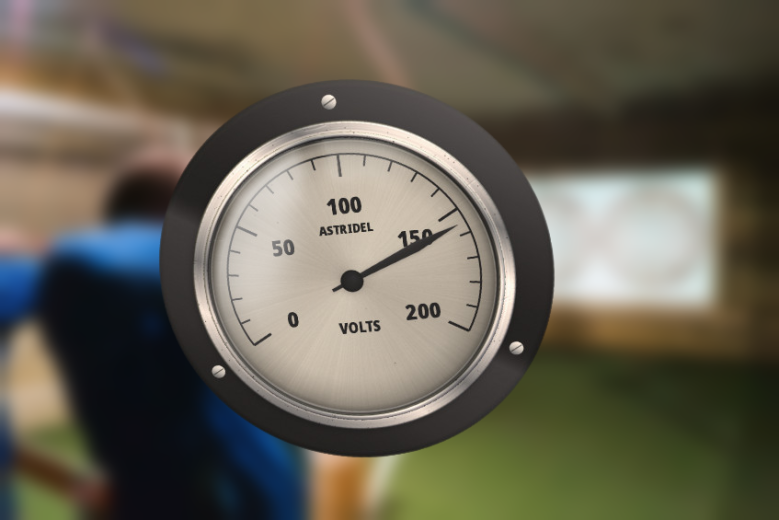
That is 155 V
